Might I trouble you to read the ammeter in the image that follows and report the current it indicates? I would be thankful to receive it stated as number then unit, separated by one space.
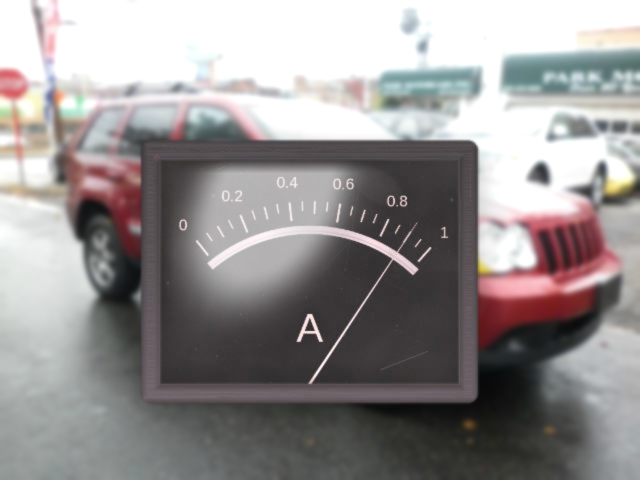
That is 0.9 A
